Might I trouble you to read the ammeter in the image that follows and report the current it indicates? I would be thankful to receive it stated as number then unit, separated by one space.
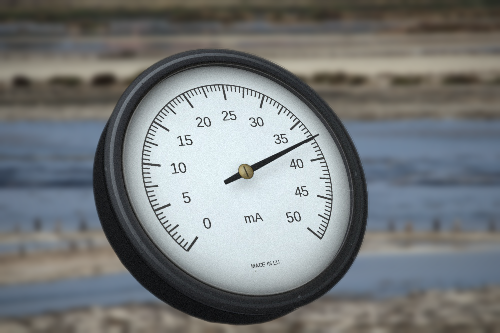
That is 37.5 mA
